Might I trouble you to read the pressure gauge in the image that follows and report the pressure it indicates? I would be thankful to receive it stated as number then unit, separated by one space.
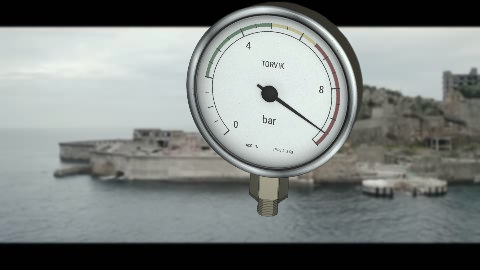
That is 9.5 bar
